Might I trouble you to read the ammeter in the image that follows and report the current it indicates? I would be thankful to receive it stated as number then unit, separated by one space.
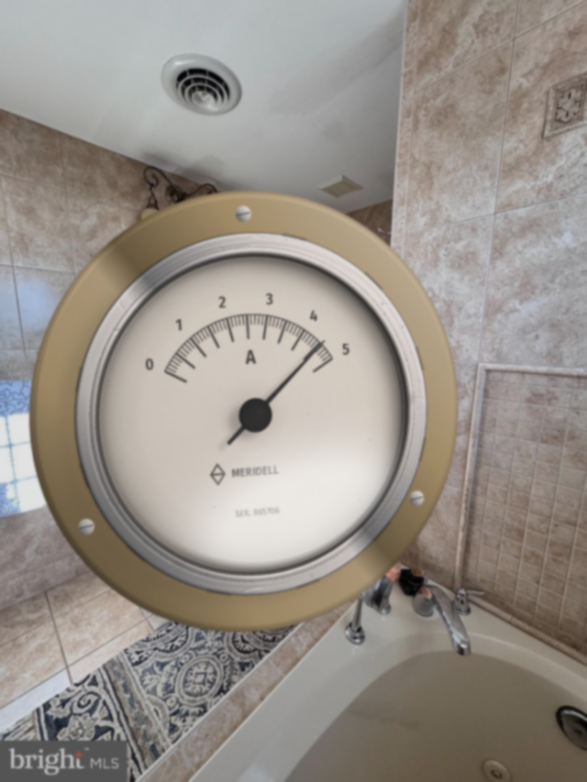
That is 4.5 A
